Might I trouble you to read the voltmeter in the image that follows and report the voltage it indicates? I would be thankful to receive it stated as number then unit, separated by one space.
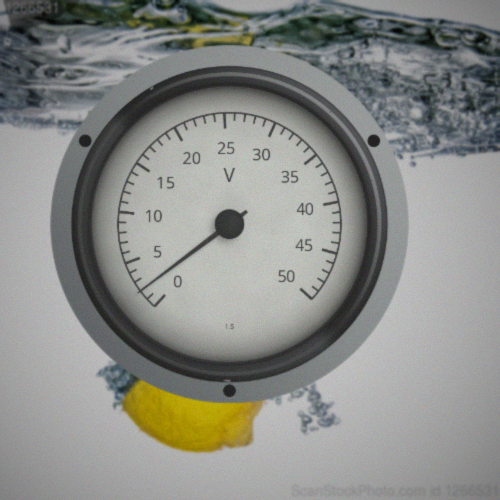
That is 2 V
